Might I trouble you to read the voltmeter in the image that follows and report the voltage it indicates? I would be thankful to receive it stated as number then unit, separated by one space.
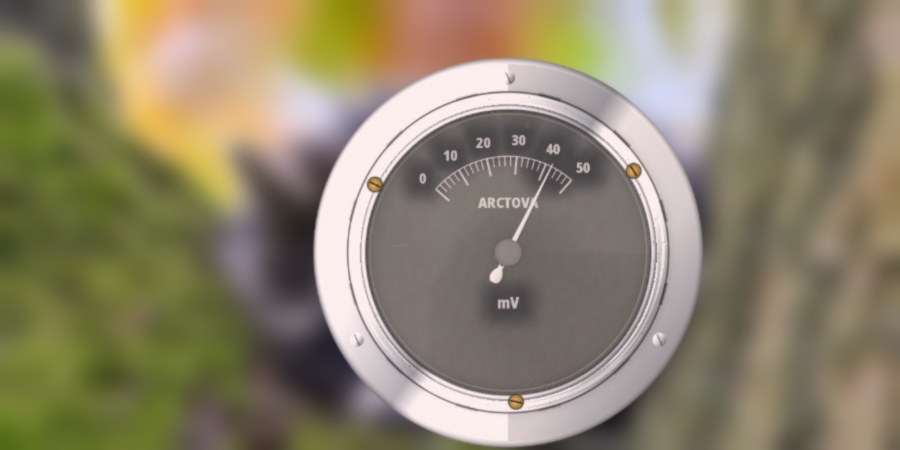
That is 42 mV
